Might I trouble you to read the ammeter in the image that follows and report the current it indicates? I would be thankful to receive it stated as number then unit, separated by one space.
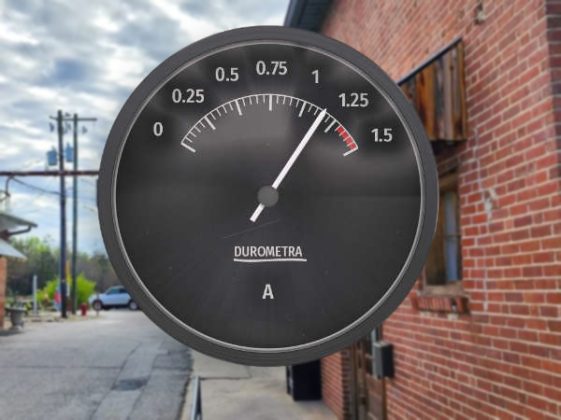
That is 1.15 A
